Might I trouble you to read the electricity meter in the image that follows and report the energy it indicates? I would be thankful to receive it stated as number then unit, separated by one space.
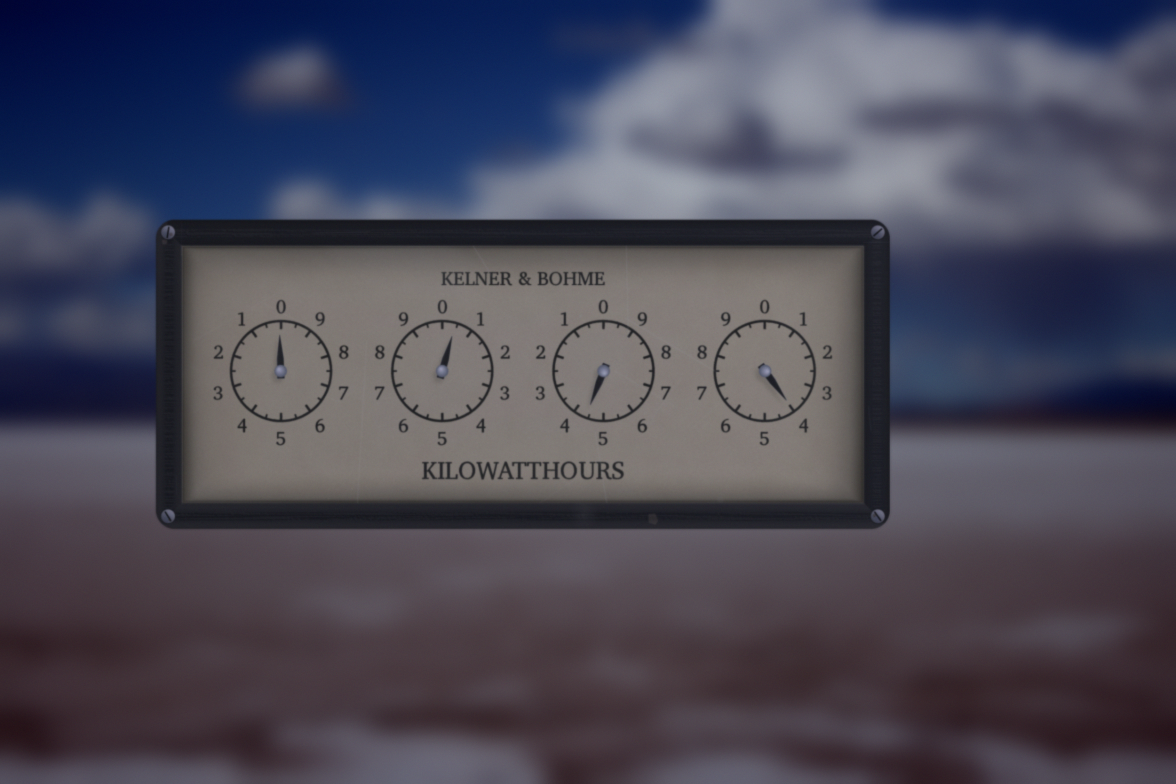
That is 44 kWh
